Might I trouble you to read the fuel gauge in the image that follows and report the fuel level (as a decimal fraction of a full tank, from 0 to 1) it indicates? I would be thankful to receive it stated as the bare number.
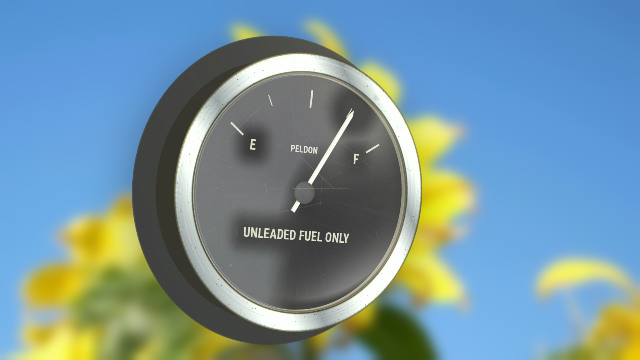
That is 0.75
